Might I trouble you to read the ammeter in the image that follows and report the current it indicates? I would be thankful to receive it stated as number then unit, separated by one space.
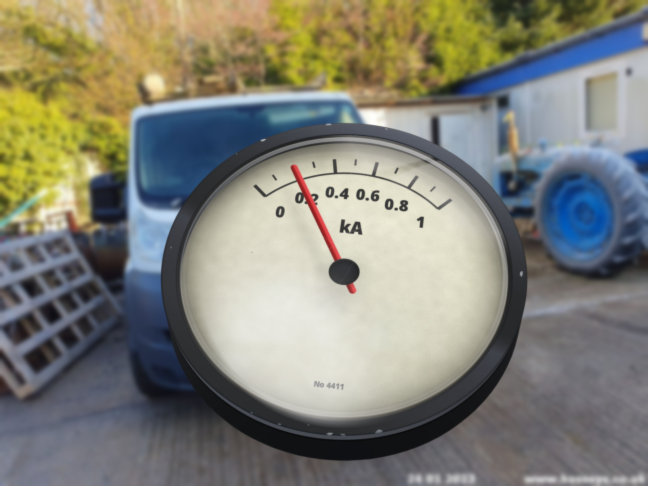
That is 0.2 kA
